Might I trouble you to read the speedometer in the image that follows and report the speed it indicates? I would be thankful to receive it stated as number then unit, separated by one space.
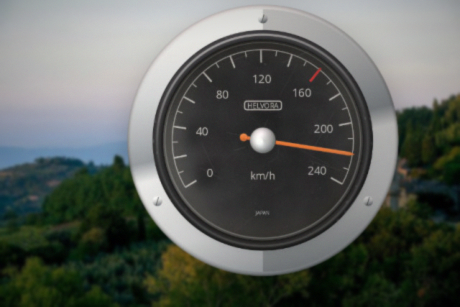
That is 220 km/h
